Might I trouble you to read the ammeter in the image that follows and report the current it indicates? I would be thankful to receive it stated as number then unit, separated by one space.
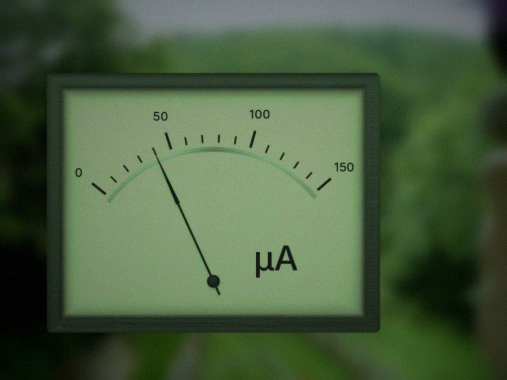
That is 40 µA
